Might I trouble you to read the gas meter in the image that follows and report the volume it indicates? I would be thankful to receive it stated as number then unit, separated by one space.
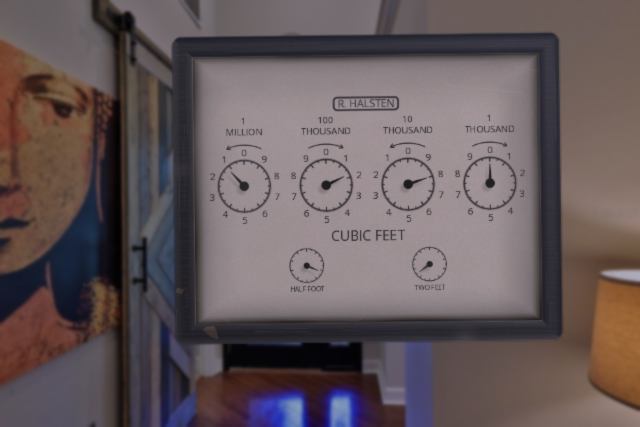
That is 118000 ft³
